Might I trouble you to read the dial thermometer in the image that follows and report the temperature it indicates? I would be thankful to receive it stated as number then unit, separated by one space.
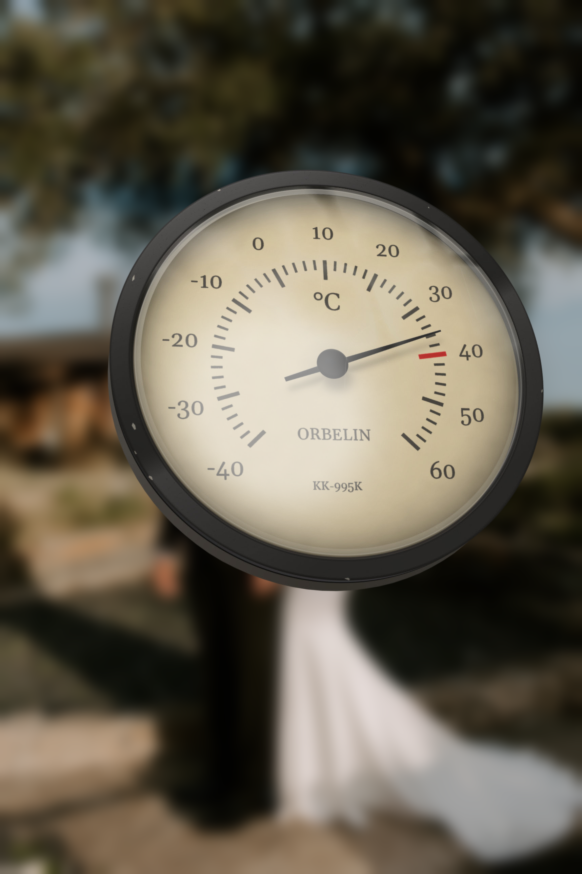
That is 36 °C
